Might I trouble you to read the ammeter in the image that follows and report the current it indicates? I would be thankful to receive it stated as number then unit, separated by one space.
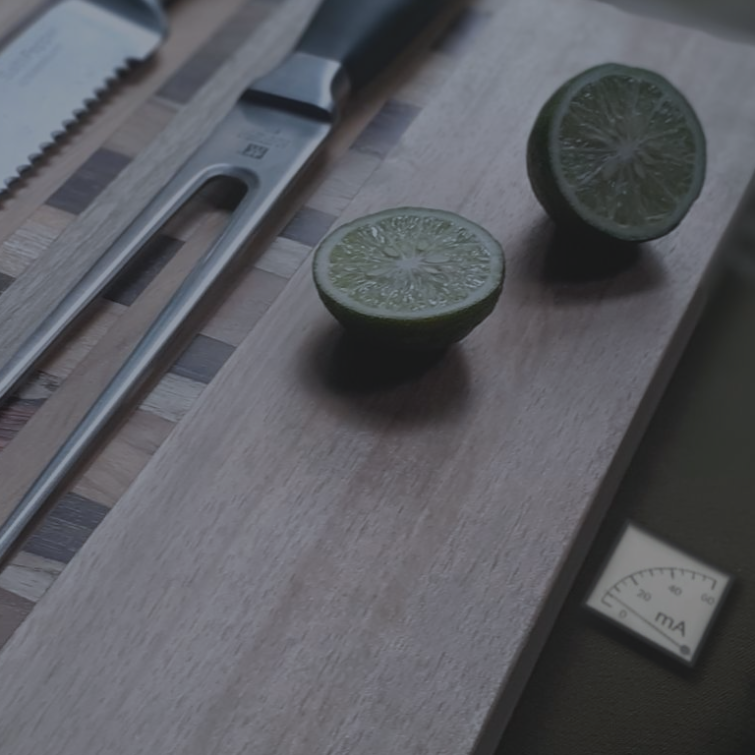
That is 5 mA
